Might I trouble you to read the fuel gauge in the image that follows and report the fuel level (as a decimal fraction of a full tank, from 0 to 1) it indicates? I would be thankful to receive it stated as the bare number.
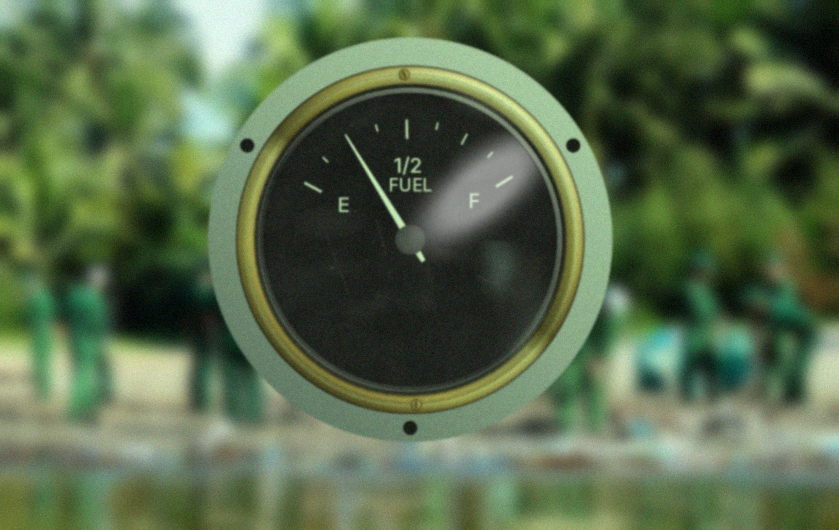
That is 0.25
